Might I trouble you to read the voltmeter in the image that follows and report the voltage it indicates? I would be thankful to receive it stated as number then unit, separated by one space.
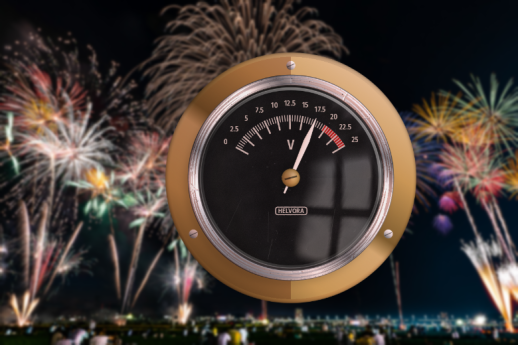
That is 17.5 V
